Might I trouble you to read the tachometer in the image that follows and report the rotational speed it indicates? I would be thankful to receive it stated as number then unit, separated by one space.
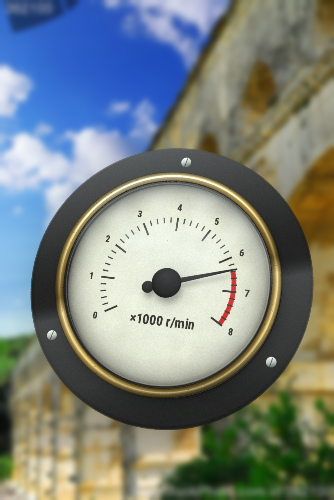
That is 6400 rpm
